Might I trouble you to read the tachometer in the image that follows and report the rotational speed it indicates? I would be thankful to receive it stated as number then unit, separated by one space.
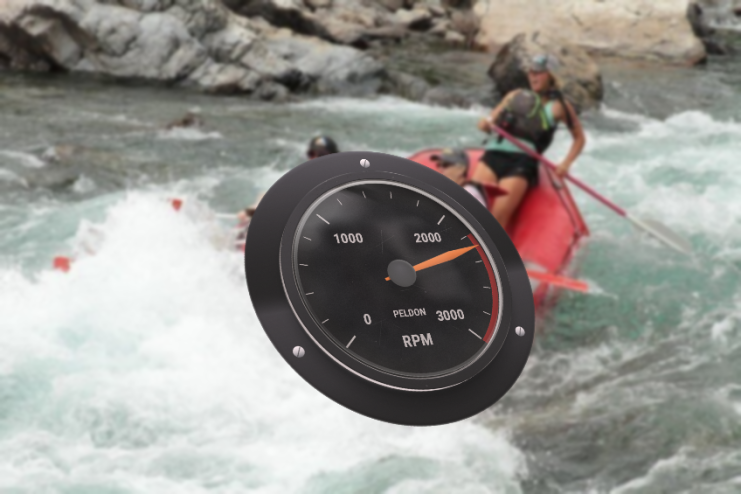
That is 2300 rpm
